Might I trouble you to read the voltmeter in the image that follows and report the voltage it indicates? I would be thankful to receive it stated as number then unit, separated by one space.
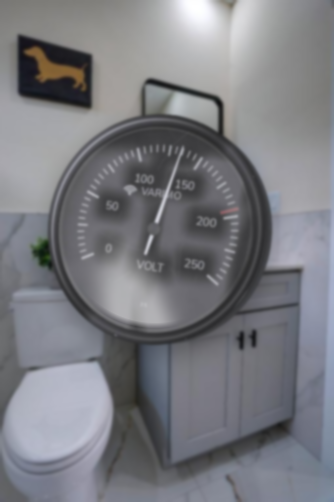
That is 135 V
